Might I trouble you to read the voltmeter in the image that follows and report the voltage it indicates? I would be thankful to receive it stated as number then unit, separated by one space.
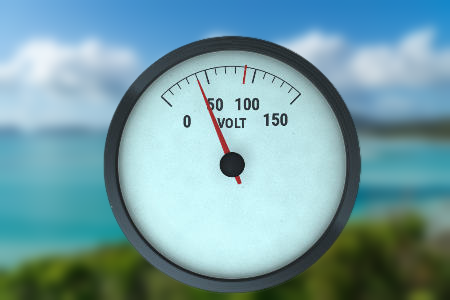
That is 40 V
